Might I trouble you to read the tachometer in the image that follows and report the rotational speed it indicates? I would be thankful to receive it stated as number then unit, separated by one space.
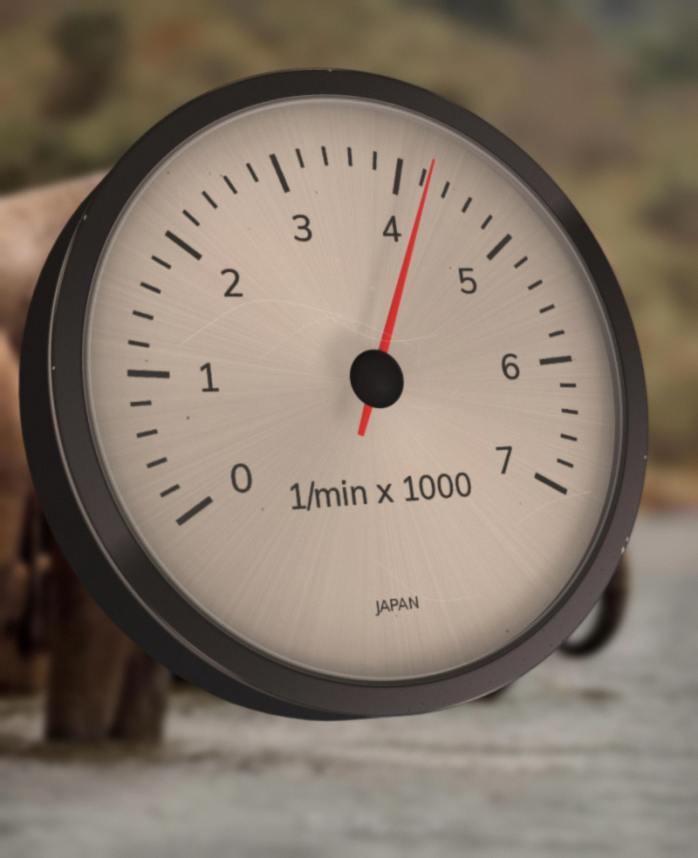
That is 4200 rpm
